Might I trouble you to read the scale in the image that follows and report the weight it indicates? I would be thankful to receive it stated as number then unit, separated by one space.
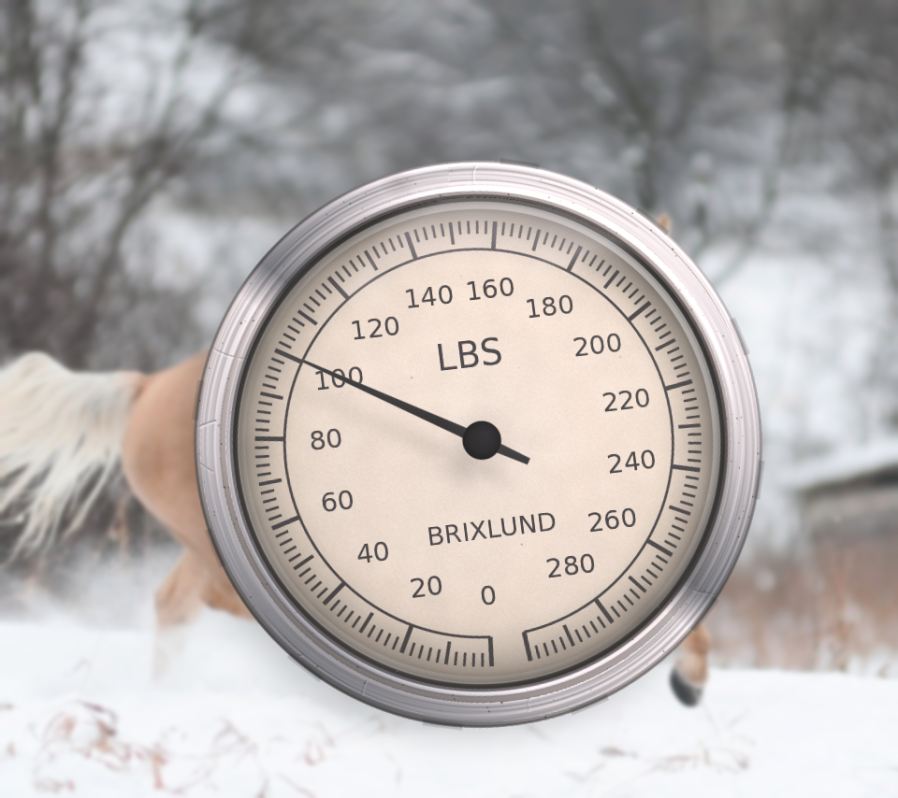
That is 100 lb
